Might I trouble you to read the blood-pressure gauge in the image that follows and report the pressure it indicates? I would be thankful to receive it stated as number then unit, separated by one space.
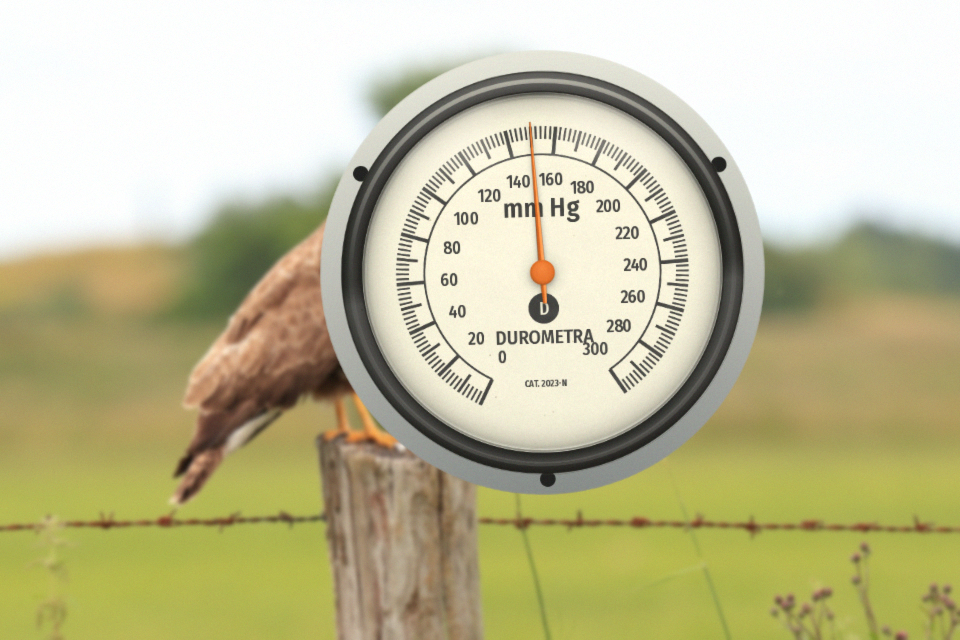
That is 150 mmHg
